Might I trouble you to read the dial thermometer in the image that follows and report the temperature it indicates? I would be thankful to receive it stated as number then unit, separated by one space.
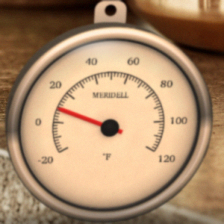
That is 10 °F
